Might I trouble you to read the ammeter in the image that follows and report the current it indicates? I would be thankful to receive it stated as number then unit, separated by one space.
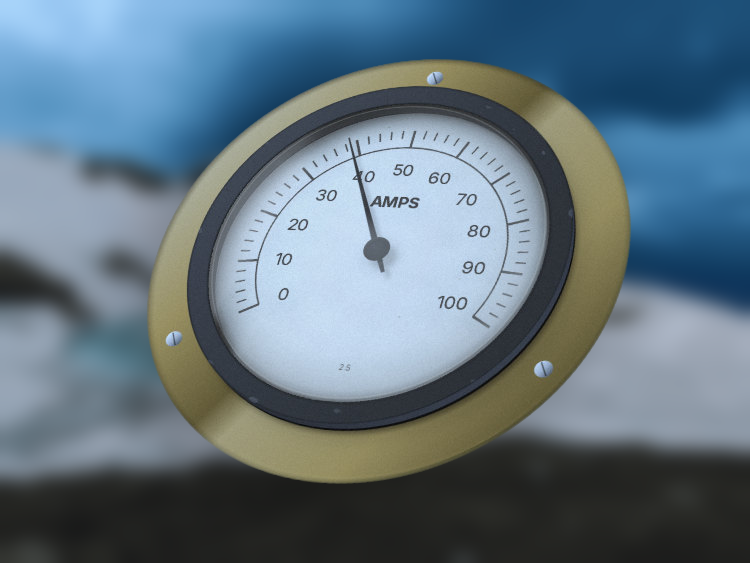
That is 39 A
